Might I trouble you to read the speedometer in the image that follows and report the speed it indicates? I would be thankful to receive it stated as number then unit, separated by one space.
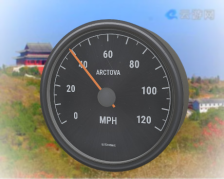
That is 40 mph
